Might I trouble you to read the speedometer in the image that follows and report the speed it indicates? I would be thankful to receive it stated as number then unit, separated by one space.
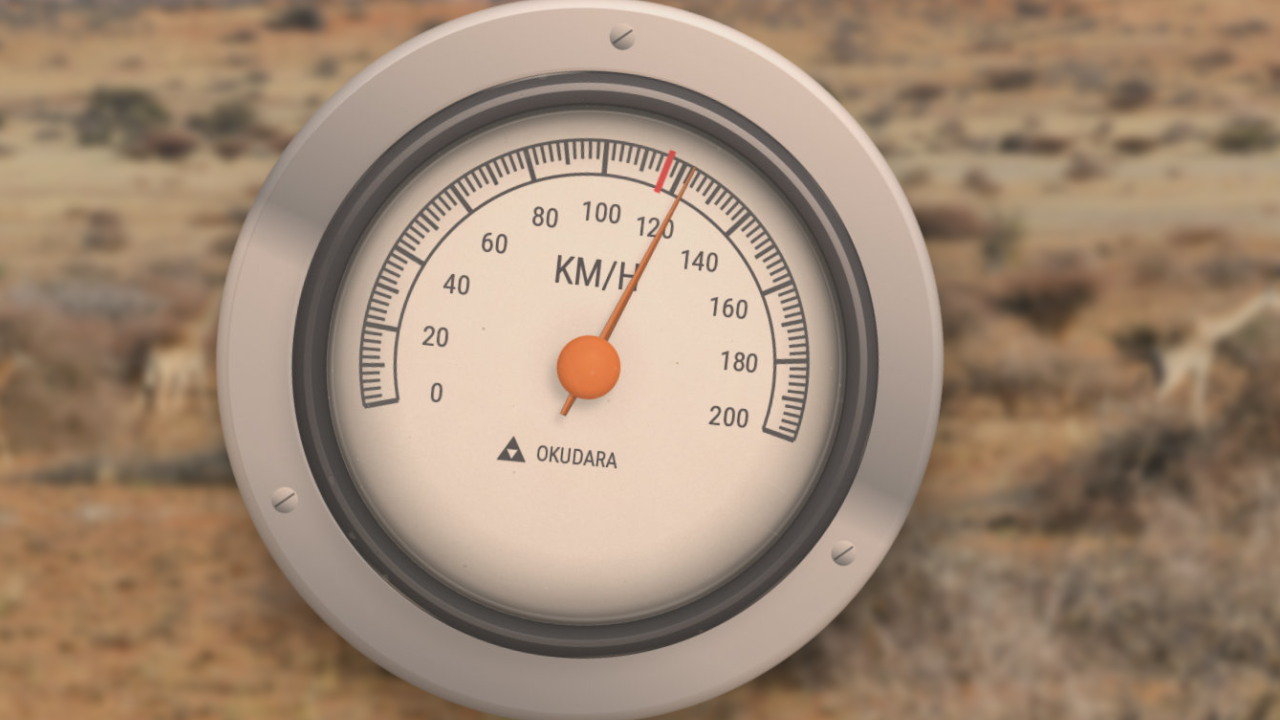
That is 122 km/h
